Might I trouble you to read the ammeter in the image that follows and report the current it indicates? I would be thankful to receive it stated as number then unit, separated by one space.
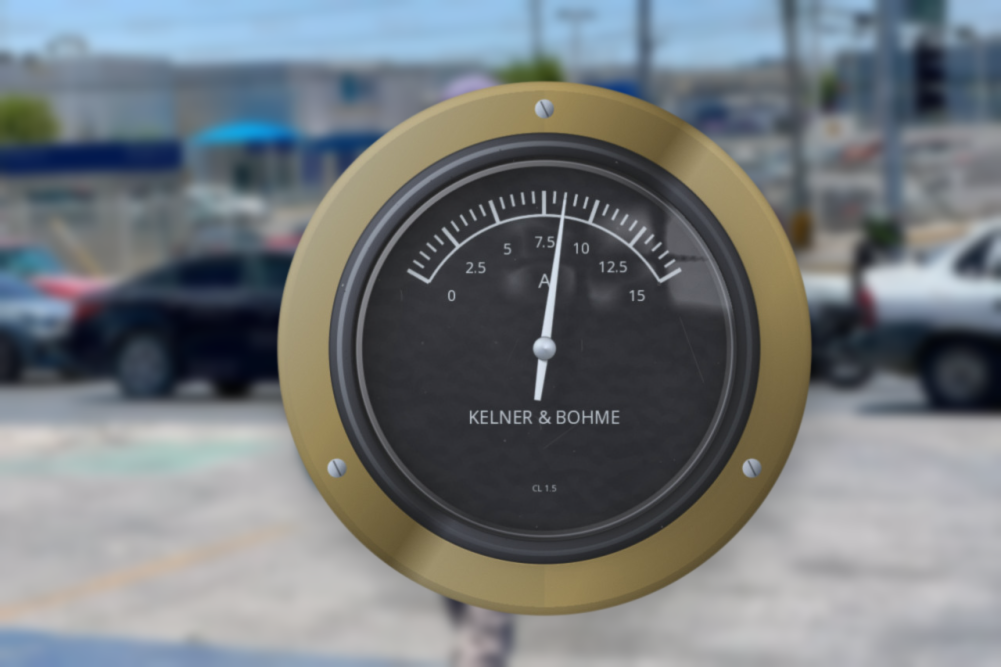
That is 8.5 A
